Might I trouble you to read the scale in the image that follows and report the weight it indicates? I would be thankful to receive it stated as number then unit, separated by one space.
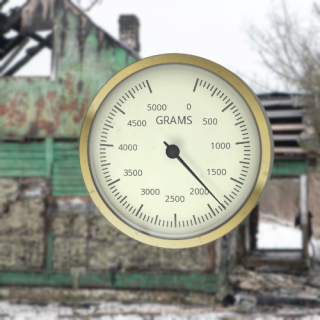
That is 1850 g
